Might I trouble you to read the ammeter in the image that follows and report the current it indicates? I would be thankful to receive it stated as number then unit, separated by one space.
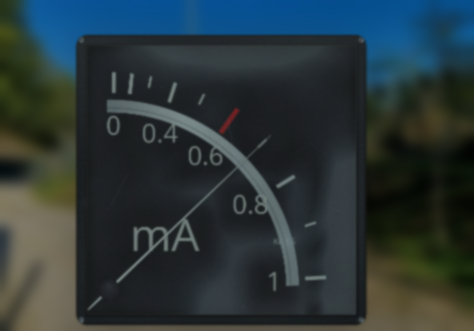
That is 0.7 mA
